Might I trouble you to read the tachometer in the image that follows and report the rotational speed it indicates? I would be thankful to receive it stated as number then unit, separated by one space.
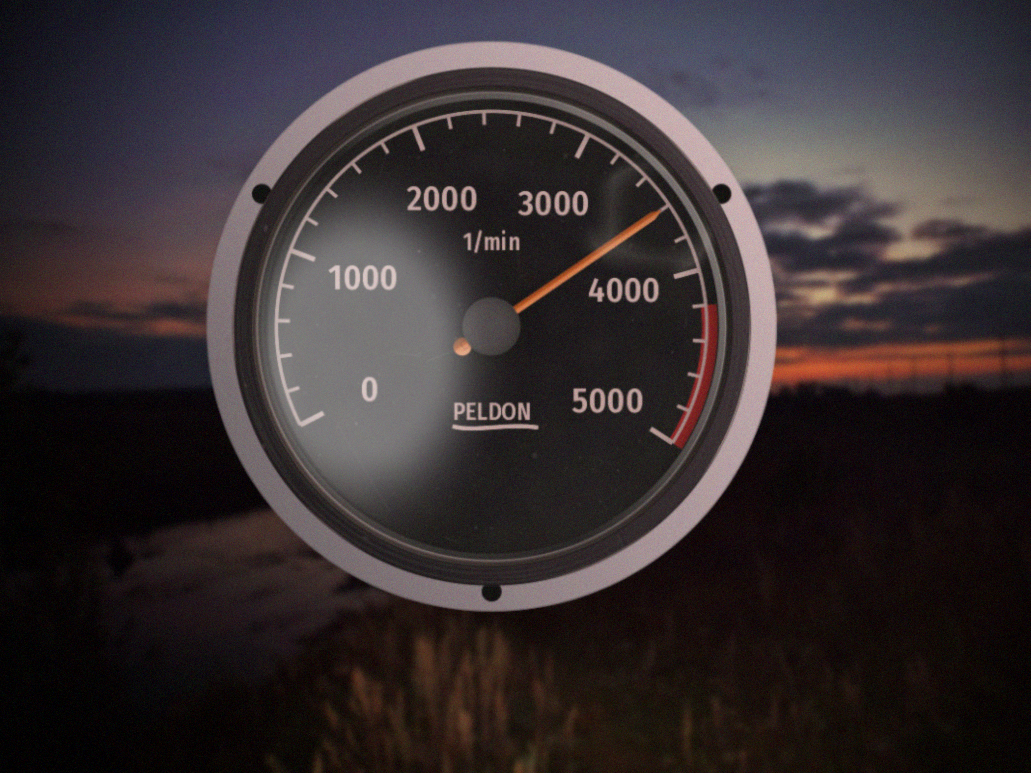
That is 3600 rpm
